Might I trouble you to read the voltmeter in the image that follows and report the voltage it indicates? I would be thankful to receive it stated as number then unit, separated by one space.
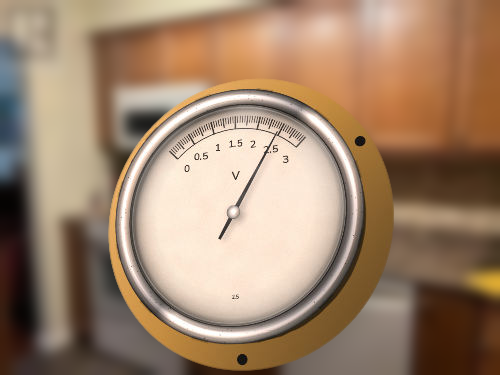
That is 2.5 V
